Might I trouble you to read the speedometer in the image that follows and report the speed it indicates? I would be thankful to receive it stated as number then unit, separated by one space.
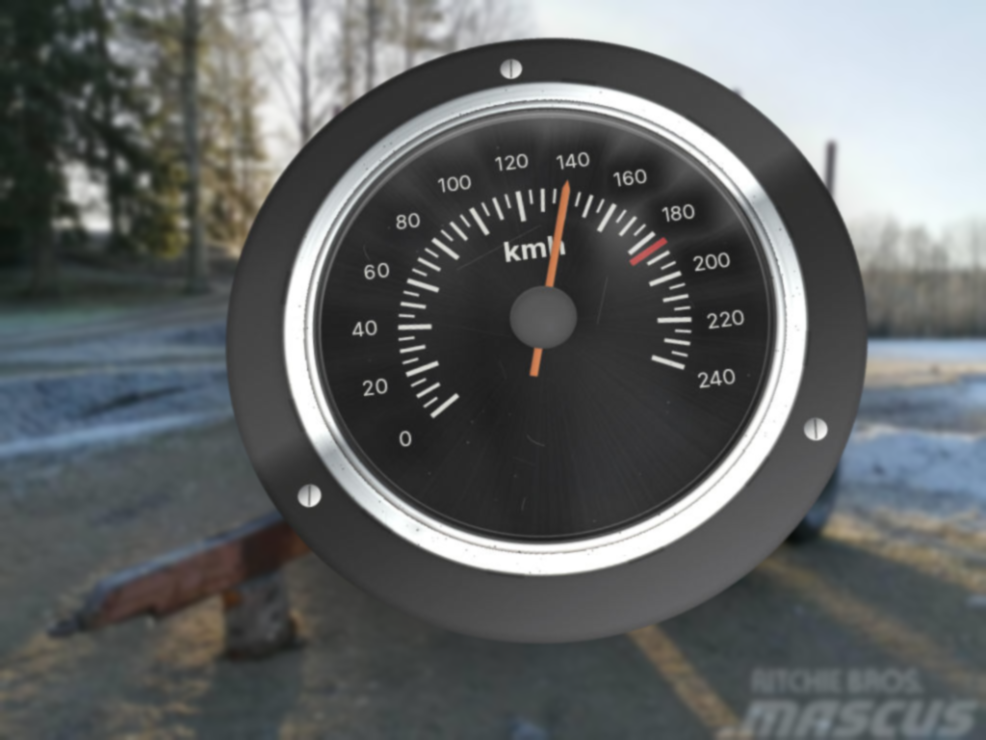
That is 140 km/h
